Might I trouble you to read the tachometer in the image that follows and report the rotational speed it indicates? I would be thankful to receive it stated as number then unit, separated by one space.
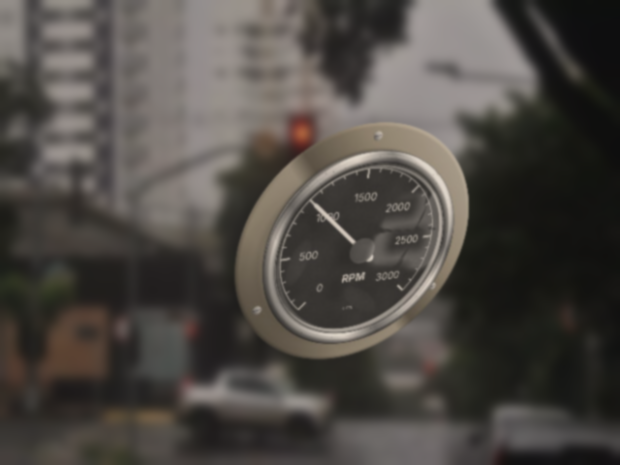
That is 1000 rpm
